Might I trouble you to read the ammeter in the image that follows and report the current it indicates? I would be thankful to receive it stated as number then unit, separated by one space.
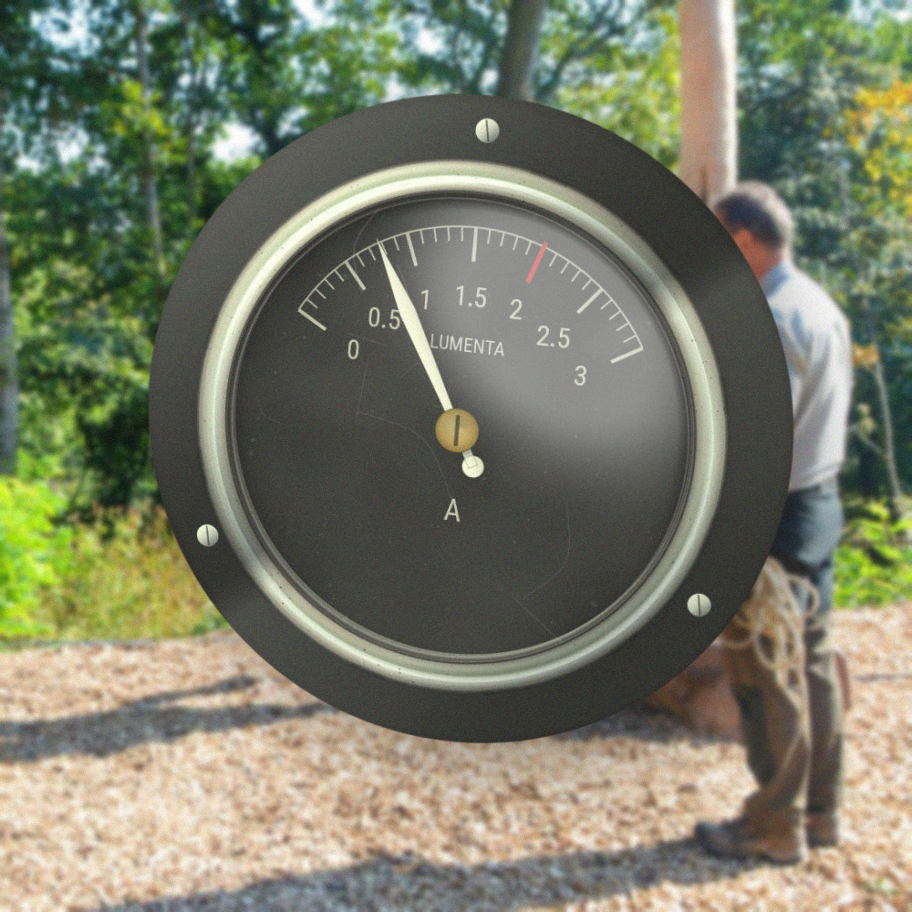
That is 0.8 A
